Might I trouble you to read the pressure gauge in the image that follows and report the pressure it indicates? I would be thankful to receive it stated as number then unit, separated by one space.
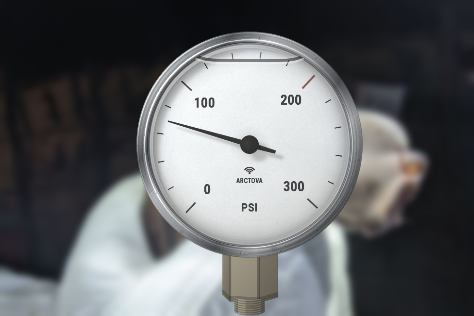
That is 70 psi
